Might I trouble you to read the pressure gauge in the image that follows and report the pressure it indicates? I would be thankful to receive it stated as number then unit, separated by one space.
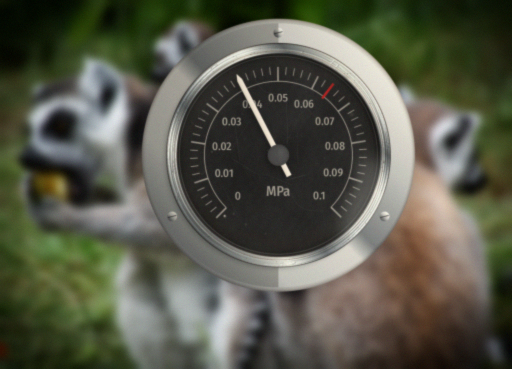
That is 0.04 MPa
